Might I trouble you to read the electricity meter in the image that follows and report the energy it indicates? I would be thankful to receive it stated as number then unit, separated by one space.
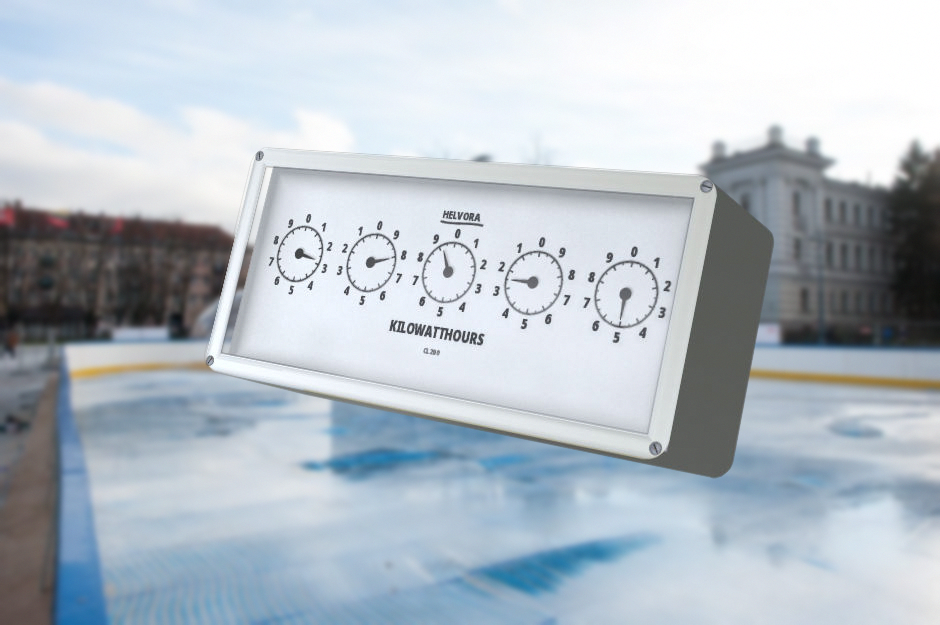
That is 27925 kWh
